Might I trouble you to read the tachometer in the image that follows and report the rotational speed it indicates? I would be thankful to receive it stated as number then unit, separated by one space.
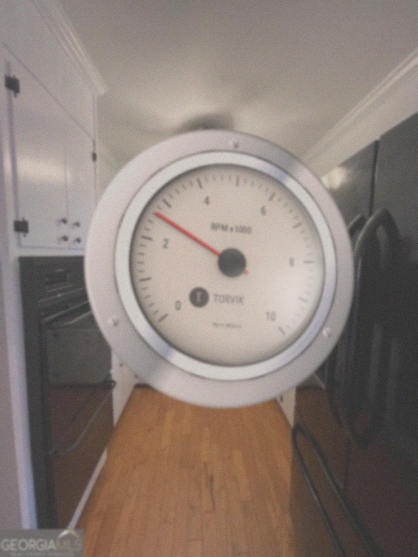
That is 2600 rpm
